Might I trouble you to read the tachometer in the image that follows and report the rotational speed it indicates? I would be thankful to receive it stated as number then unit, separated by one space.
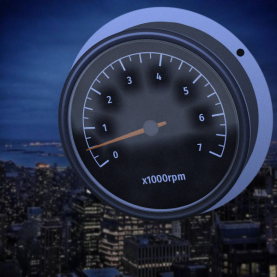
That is 500 rpm
